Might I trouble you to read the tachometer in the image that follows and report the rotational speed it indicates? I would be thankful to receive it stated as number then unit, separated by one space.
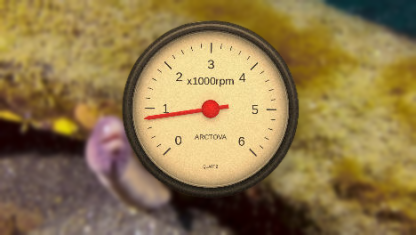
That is 800 rpm
